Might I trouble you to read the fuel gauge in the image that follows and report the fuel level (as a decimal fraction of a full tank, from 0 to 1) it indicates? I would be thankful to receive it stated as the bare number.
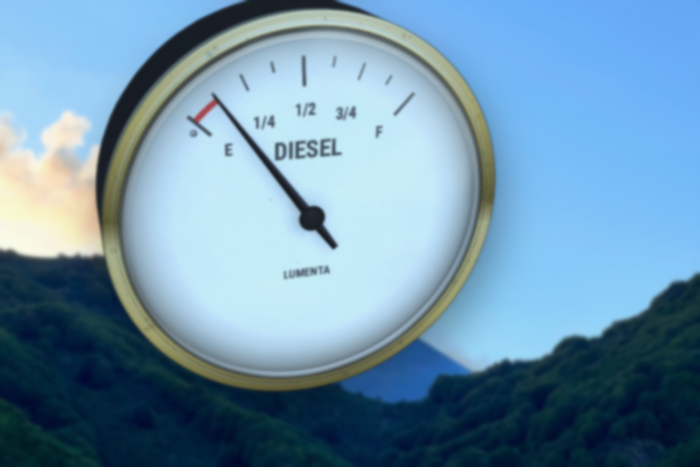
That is 0.125
